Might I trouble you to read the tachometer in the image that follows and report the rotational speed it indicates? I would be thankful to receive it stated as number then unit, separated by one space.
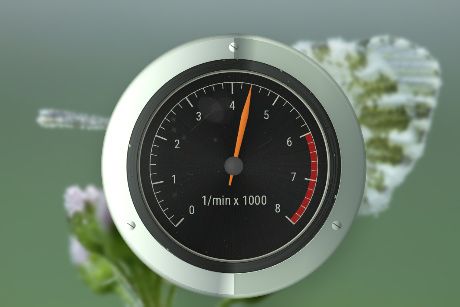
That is 4400 rpm
